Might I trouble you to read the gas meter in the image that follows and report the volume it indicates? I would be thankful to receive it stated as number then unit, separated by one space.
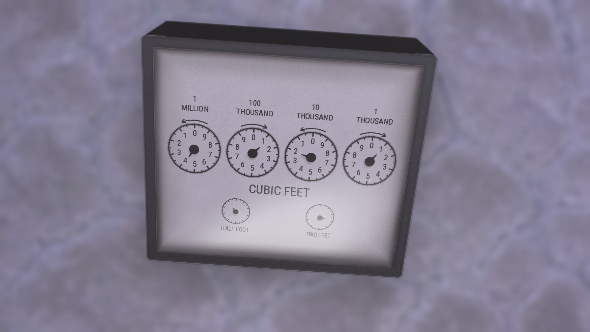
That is 412100 ft³
